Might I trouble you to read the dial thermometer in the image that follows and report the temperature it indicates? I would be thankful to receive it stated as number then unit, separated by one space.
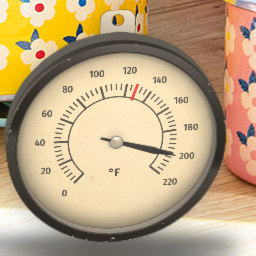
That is 200 °F
